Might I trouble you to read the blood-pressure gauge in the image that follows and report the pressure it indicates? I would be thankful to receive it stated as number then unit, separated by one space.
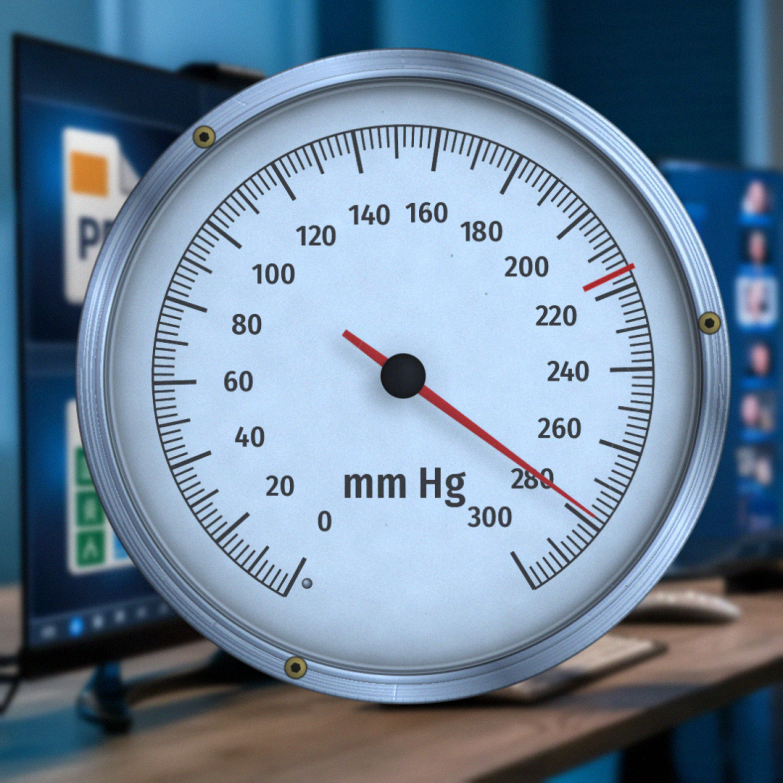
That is 278 mmHg
